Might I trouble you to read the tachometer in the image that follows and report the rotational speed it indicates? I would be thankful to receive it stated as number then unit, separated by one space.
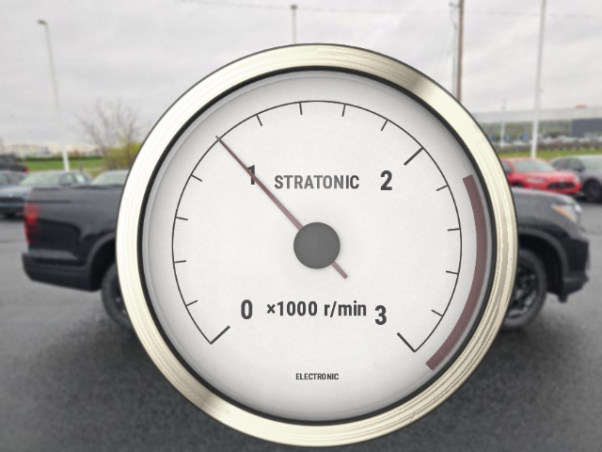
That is 1000 rpm
